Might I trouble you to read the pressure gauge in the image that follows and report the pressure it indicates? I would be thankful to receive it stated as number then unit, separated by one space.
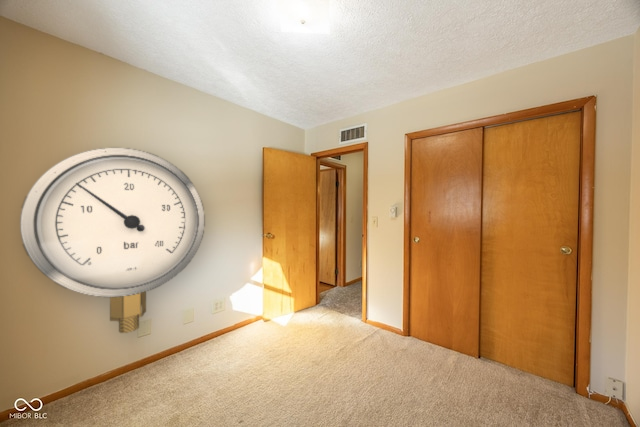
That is 13 bar
